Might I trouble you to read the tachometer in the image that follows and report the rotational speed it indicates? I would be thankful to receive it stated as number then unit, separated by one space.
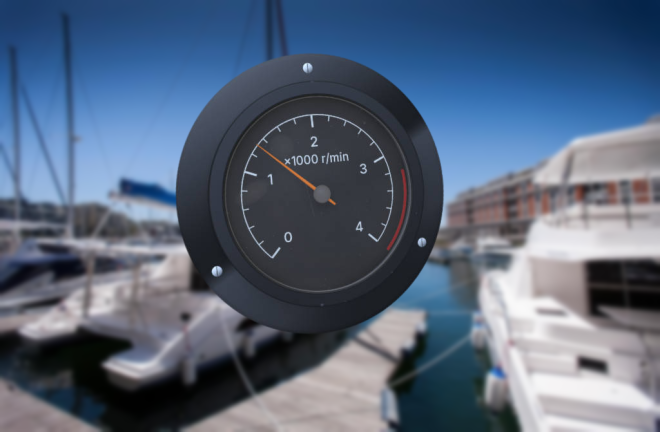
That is 1300 rpm
